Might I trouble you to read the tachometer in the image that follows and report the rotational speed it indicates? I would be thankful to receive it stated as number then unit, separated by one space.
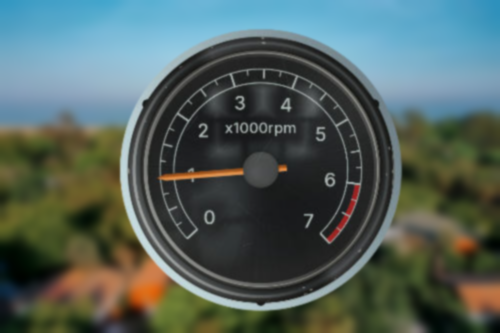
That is 1000 rpm
